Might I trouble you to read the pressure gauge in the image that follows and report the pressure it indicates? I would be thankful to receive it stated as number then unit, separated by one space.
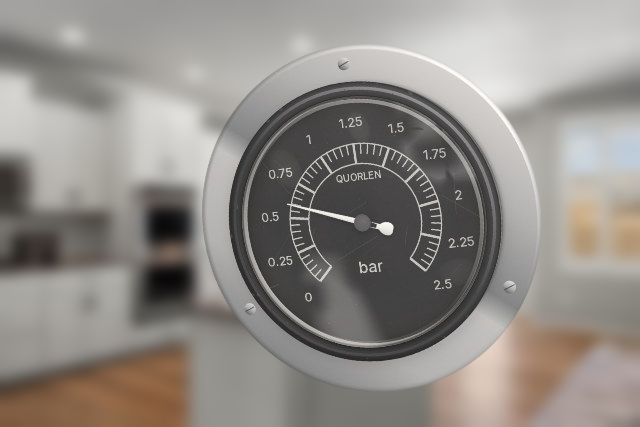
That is 0.6 bar
